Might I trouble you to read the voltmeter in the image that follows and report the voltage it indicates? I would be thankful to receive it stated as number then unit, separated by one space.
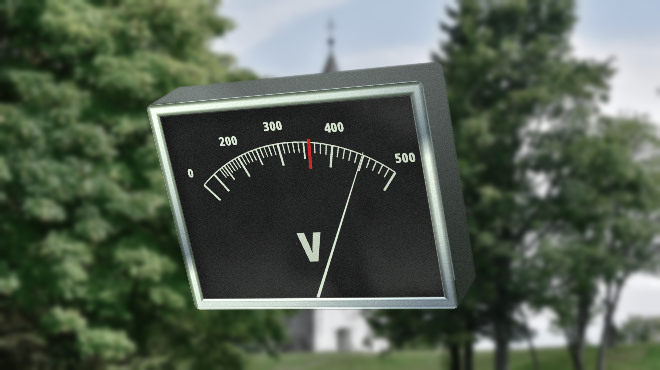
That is 450 V
